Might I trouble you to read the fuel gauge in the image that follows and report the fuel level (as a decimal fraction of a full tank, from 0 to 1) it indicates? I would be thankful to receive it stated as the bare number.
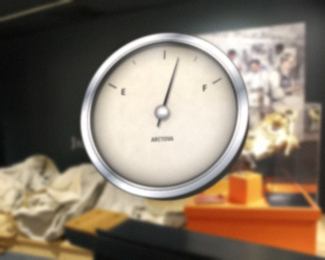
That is 0.625
